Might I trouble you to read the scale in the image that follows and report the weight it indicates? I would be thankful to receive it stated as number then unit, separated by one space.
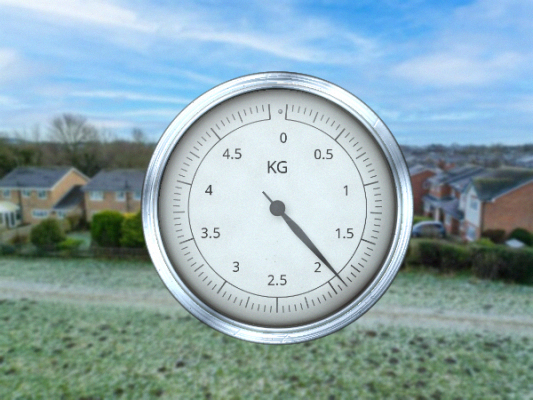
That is 1.9 kg
